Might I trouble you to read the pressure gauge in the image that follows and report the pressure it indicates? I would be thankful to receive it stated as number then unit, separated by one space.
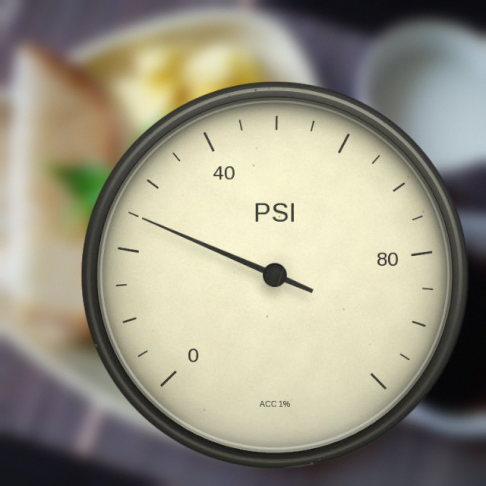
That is 25 psi
